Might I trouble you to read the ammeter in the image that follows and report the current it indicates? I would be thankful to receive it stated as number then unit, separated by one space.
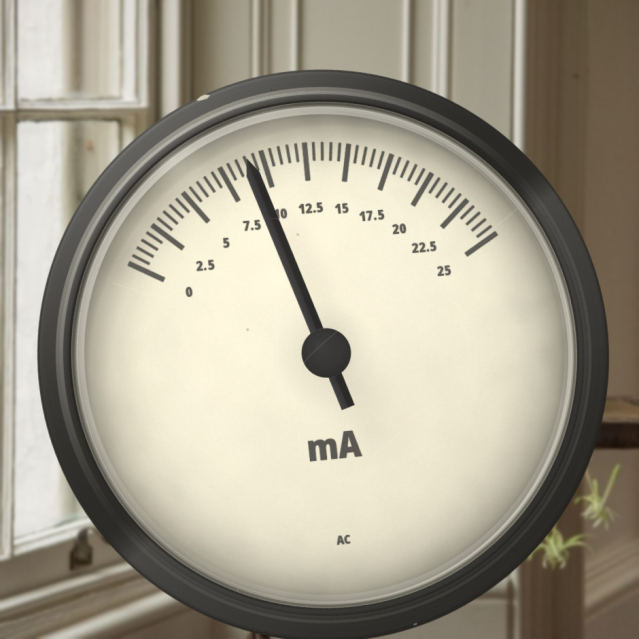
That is 9 mA
